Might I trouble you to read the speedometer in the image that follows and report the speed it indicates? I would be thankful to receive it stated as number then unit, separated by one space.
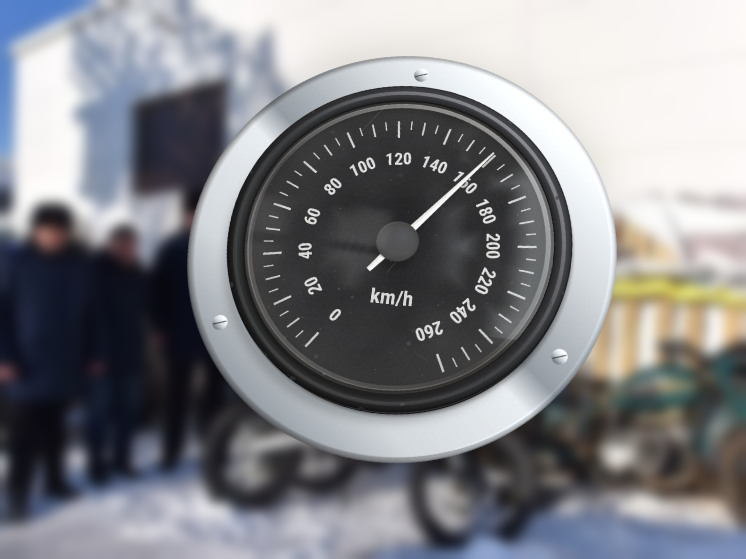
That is 160 km/h
